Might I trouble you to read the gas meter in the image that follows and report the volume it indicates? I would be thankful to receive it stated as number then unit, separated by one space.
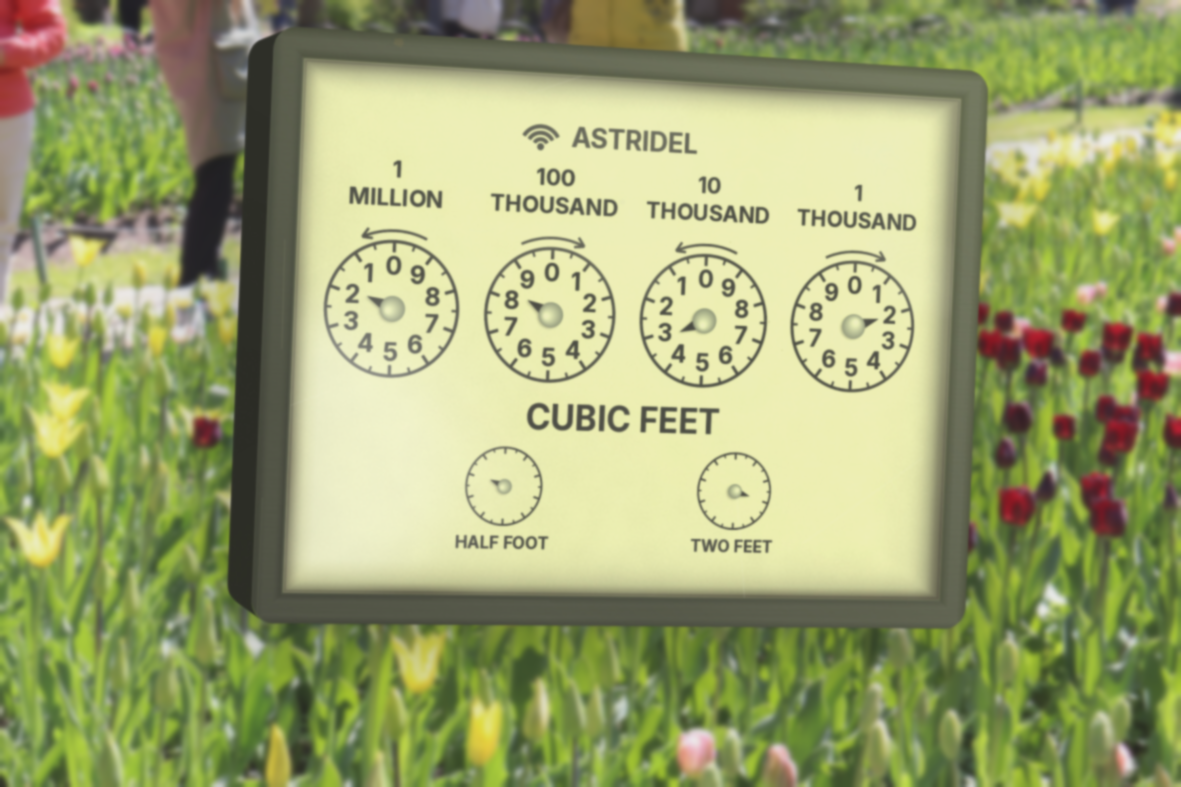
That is 183200 ft³
